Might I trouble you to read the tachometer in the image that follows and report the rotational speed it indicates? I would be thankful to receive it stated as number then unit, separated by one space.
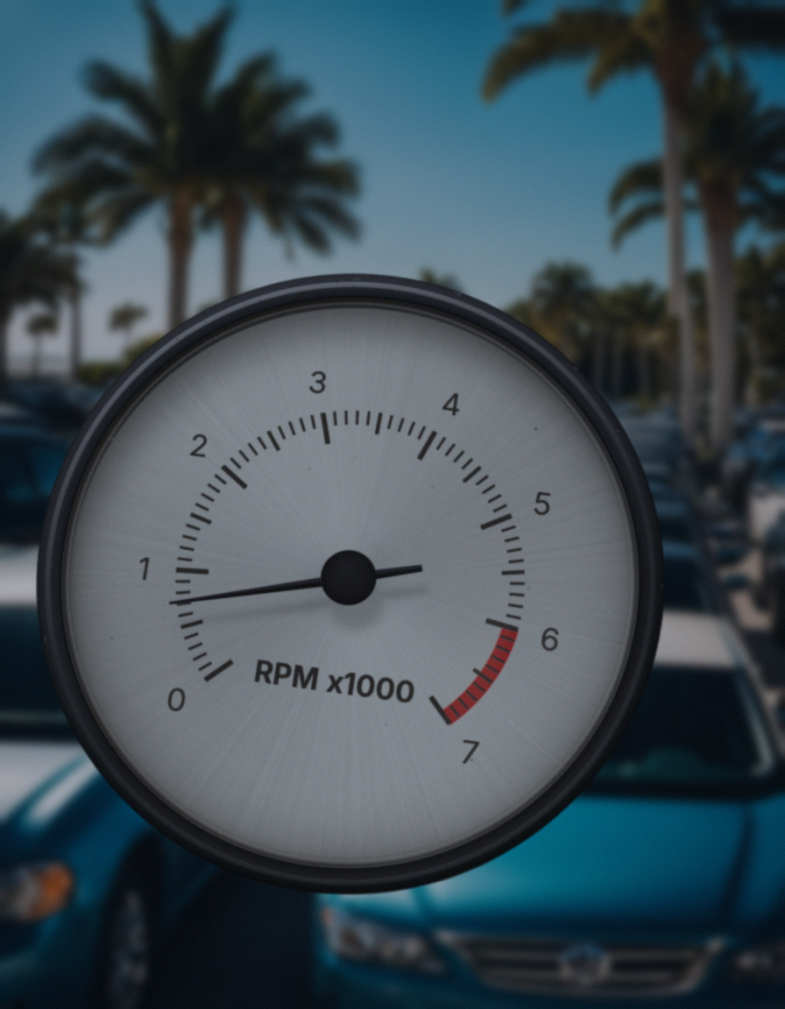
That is 700 rpm
